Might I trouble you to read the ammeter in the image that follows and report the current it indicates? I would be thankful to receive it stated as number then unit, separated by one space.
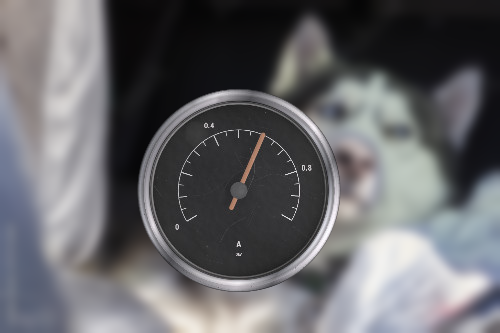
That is 0.6 A
